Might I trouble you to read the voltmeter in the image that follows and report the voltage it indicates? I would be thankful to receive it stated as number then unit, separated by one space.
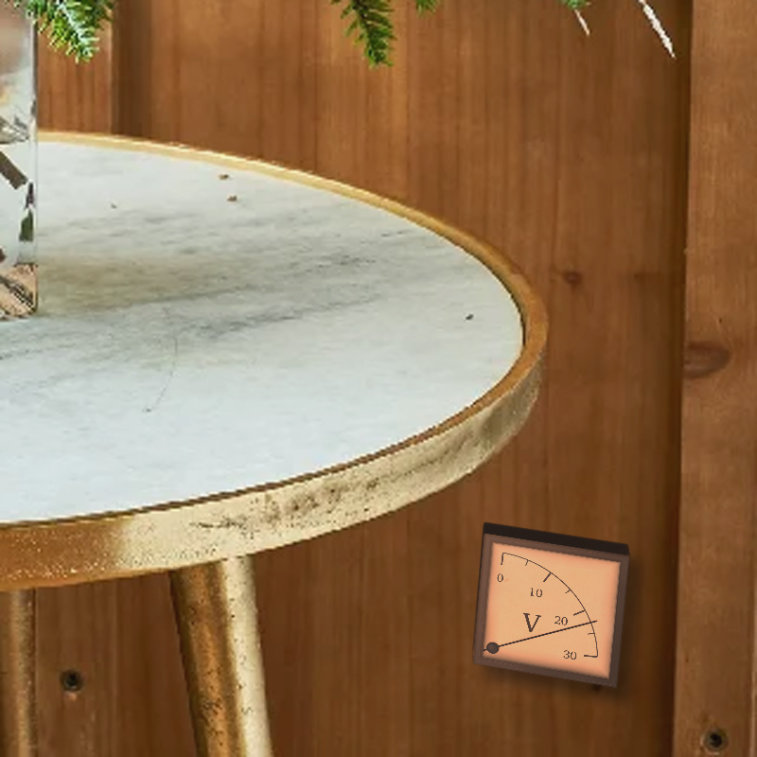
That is 22.5 V
